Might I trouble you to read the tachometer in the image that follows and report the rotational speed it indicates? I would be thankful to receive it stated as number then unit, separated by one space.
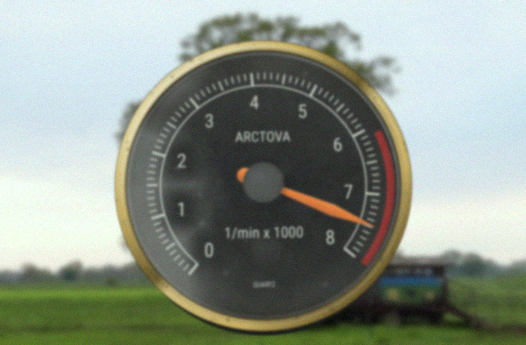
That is 7500 rpm
